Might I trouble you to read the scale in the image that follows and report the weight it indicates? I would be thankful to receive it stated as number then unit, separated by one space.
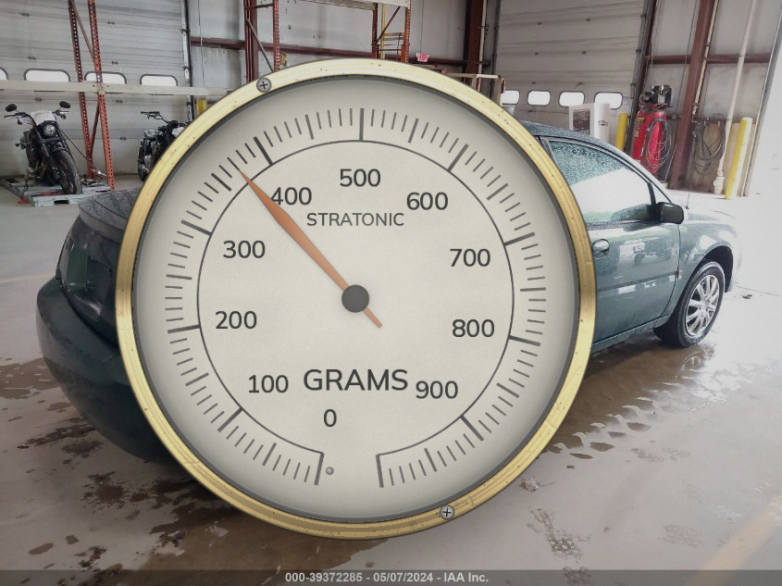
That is 370 g
